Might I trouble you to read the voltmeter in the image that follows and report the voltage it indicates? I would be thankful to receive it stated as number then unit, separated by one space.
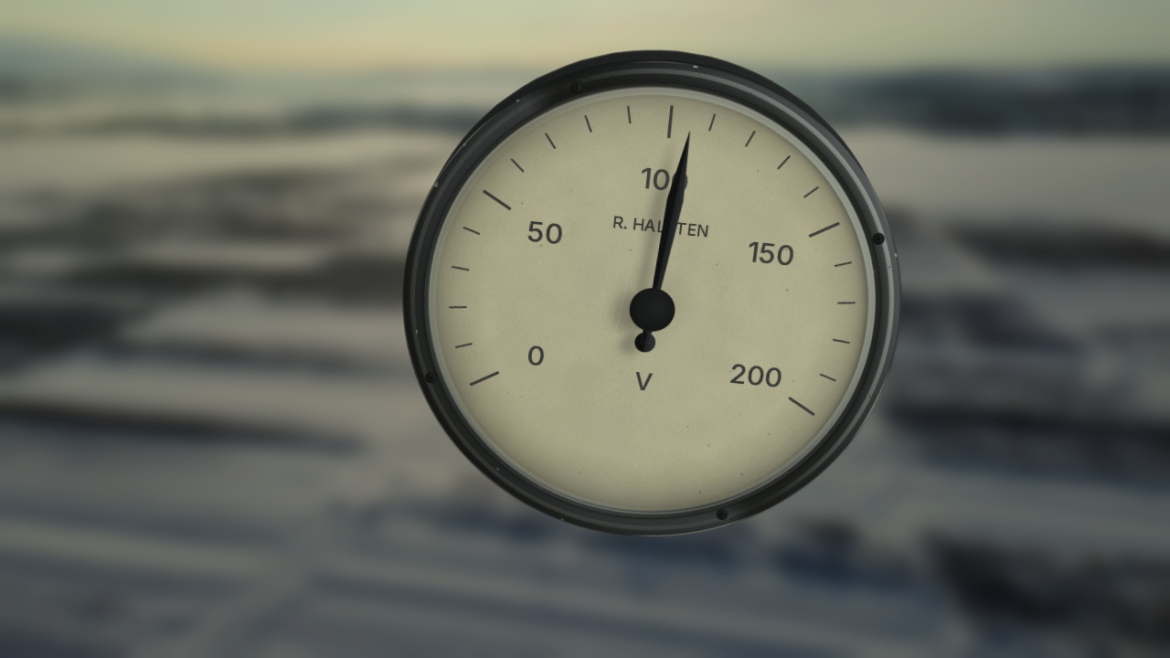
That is 105 V
